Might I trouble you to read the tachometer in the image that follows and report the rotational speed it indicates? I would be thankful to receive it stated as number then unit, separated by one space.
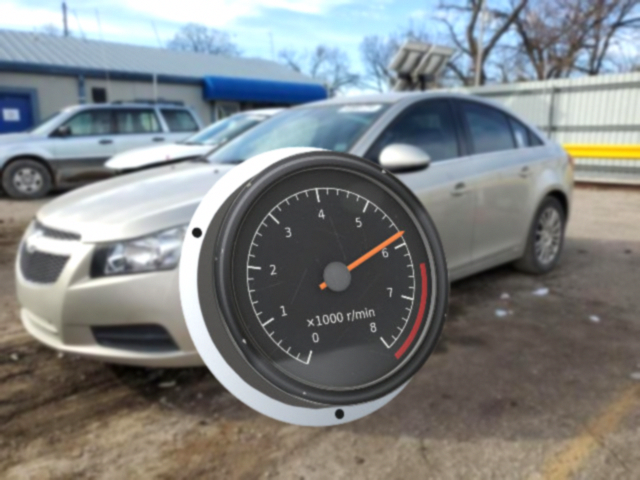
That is 5800 rpm
